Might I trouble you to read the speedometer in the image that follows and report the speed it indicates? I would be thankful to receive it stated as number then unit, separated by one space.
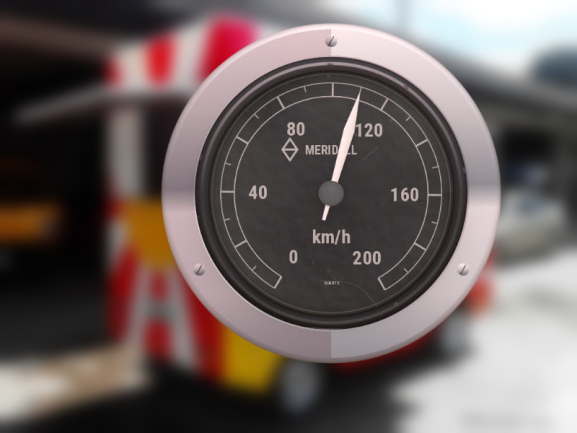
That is 110 km/h
